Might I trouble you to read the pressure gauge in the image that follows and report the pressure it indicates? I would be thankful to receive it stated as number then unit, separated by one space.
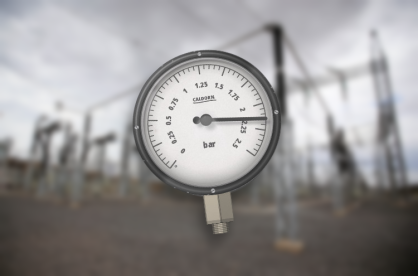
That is 2.15 bar
